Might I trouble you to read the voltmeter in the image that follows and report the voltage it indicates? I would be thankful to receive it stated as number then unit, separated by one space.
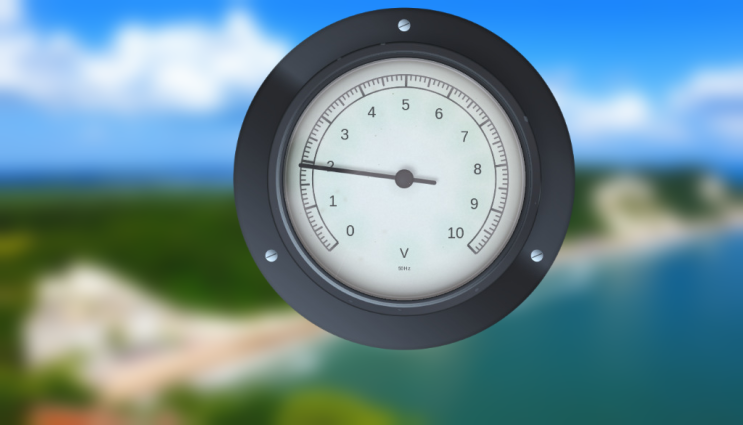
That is 1.9 V
